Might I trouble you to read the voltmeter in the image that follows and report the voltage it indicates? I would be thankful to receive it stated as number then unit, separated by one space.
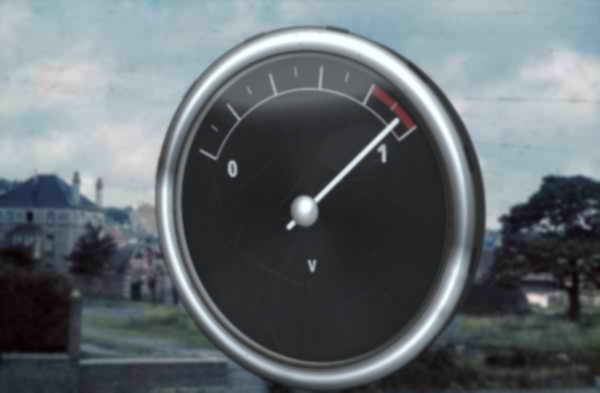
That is 0.95 V
